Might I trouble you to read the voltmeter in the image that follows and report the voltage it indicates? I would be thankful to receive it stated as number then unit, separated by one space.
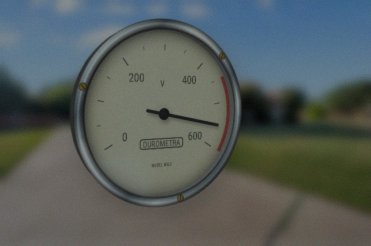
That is 550 V
